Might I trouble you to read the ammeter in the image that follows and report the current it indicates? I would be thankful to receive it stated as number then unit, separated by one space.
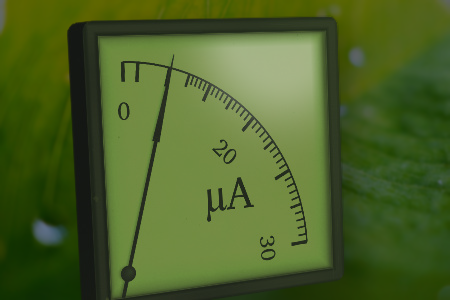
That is 10 µA
